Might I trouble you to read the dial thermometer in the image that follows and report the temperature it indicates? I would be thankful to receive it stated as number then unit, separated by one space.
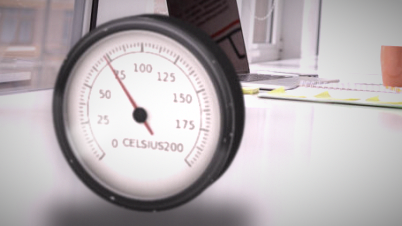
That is 75 °C
